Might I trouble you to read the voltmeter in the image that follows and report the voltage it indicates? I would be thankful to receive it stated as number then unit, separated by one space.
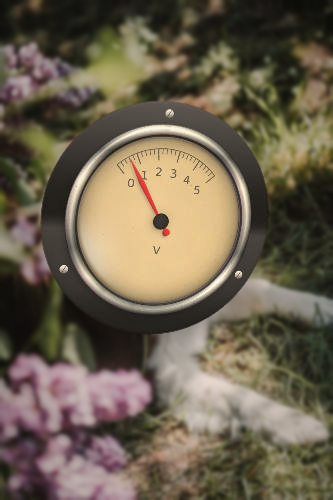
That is 0.6 V
